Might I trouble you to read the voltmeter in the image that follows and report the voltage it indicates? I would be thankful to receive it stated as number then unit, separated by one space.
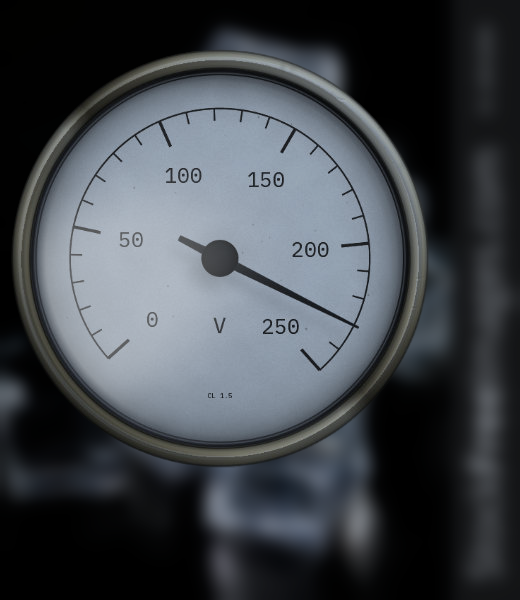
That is 230 V
